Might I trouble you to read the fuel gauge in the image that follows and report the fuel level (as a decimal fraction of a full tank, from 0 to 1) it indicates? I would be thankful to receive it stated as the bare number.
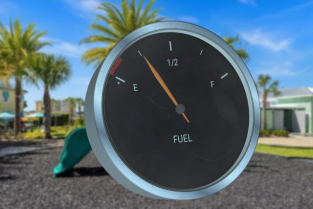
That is 0.25
